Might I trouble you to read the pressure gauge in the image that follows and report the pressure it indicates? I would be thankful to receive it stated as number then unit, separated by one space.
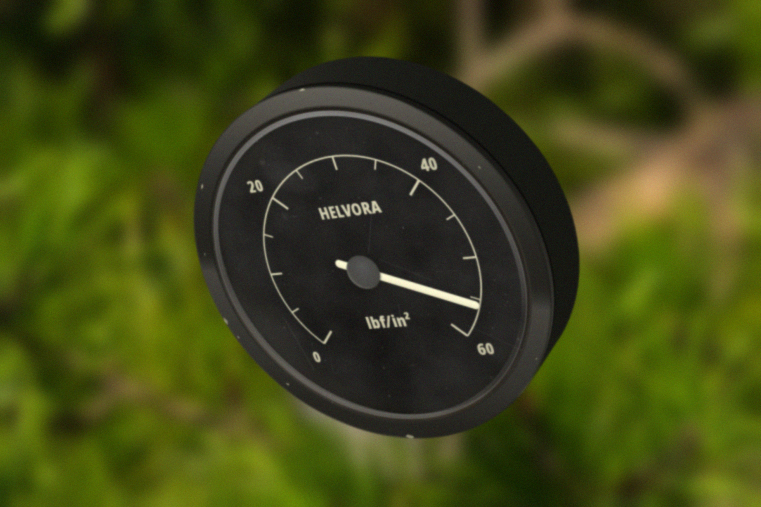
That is 55 psi
